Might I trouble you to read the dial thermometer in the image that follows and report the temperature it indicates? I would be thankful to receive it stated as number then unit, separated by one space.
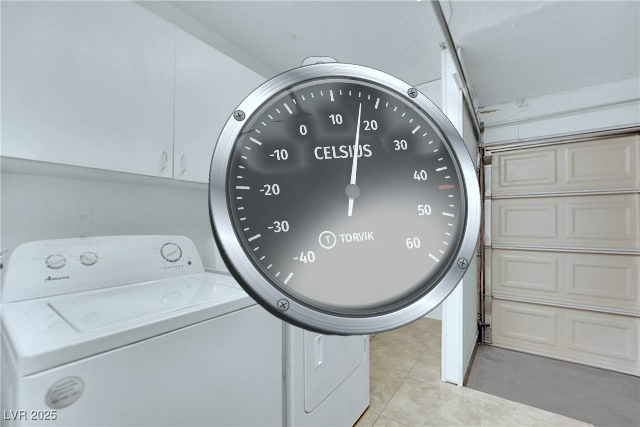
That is 16 °C
